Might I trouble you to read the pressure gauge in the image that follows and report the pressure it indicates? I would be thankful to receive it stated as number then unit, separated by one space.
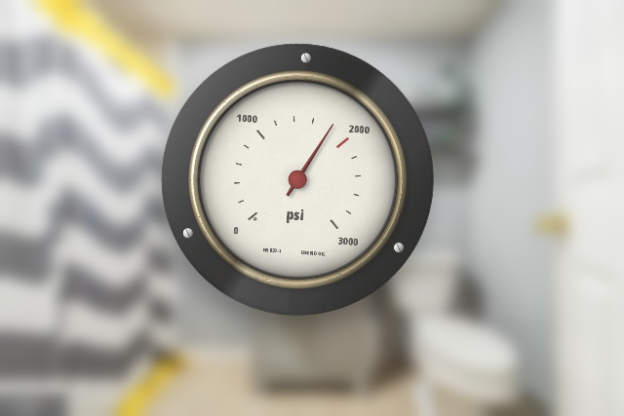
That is 1800 psi
